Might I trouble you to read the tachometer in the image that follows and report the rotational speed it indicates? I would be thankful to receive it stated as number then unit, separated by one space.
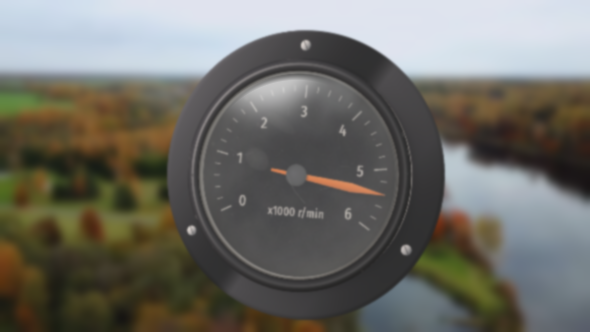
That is 5400 rpm
